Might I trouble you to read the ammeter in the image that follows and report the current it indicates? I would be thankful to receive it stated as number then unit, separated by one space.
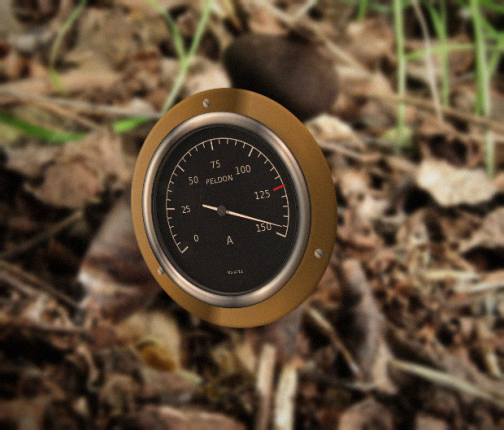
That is 145 A
